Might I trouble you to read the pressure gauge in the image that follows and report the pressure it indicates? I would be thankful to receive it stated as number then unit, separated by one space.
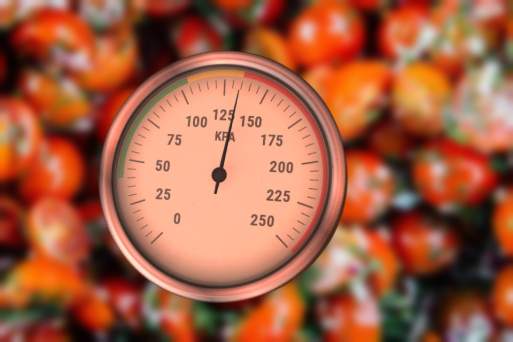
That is 135 kPa
